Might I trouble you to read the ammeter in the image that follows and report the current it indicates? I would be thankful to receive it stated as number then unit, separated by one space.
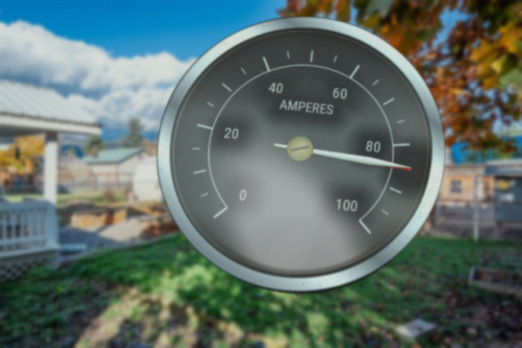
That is 85 A
